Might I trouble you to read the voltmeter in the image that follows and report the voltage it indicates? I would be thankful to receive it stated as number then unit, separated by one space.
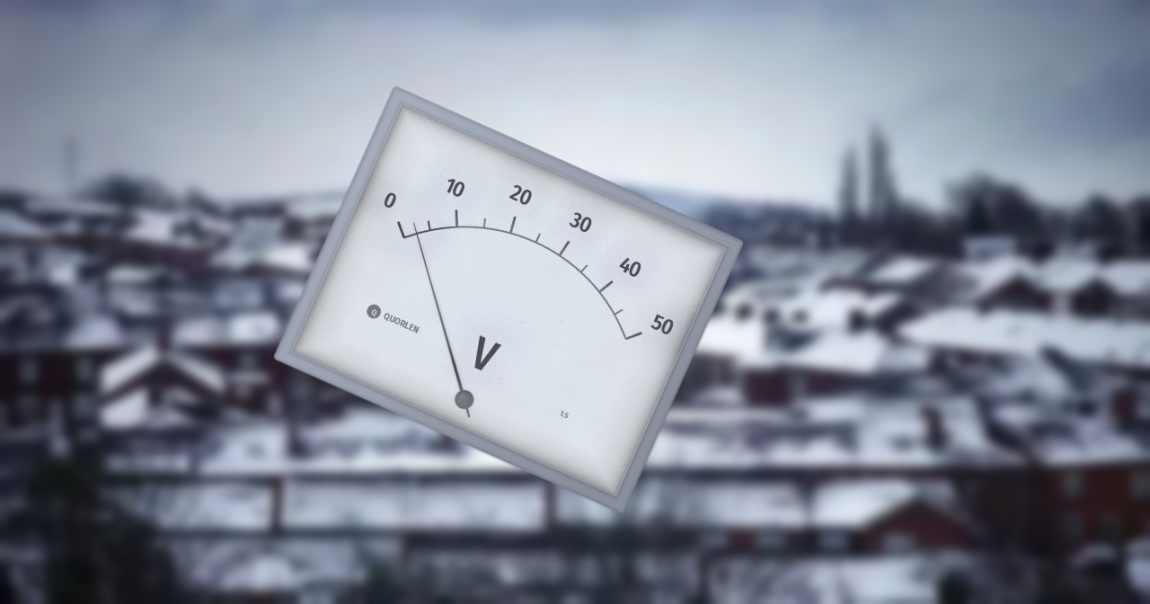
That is 2.5 V
